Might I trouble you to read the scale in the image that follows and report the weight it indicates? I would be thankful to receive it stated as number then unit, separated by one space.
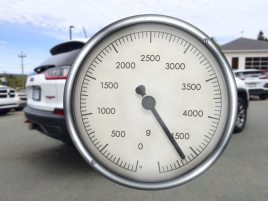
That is 4650 g
